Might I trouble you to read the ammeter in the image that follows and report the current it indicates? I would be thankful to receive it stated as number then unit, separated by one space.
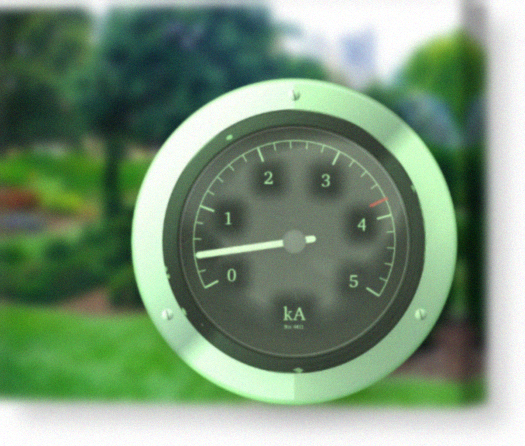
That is 0.4 kA
